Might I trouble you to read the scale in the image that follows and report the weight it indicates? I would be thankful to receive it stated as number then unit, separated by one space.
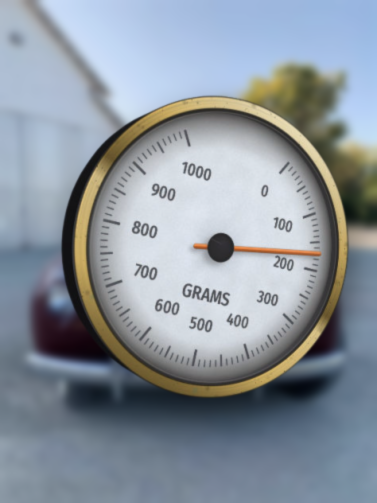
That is 170 g
